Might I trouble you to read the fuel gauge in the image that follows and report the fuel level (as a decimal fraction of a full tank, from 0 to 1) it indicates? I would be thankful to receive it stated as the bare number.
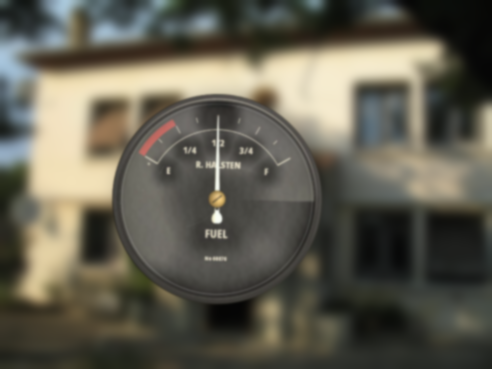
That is 0.5
